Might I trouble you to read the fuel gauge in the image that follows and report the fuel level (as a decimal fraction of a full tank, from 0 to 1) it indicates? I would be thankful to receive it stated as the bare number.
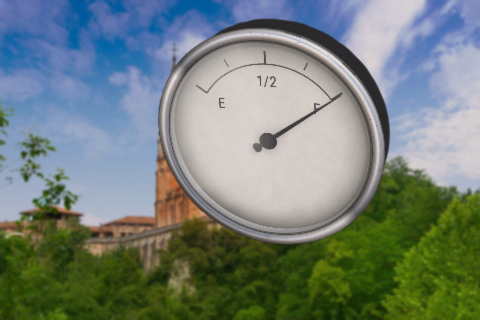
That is 1
